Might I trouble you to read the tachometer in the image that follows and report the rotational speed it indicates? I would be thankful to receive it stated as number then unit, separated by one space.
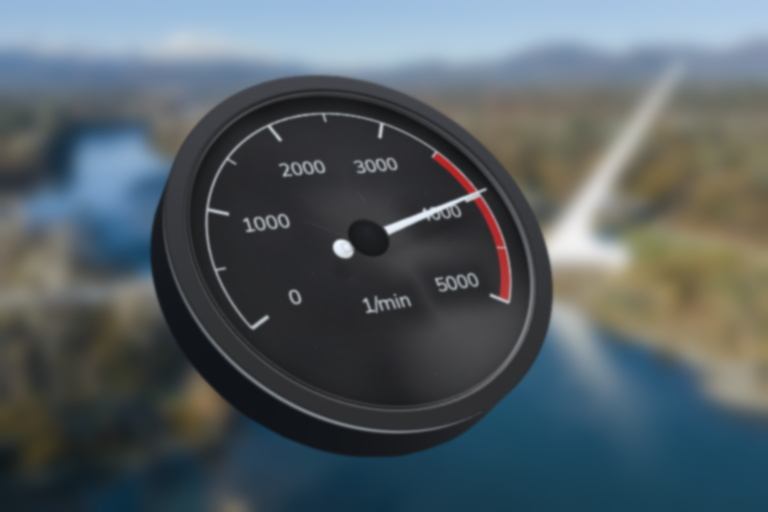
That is 4000 rpm
